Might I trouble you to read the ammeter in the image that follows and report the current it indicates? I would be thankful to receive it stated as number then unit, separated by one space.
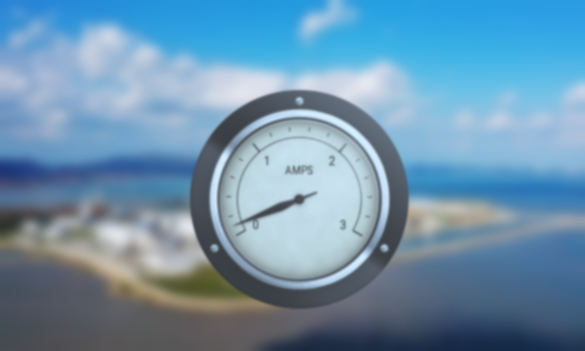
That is 0.1 A
